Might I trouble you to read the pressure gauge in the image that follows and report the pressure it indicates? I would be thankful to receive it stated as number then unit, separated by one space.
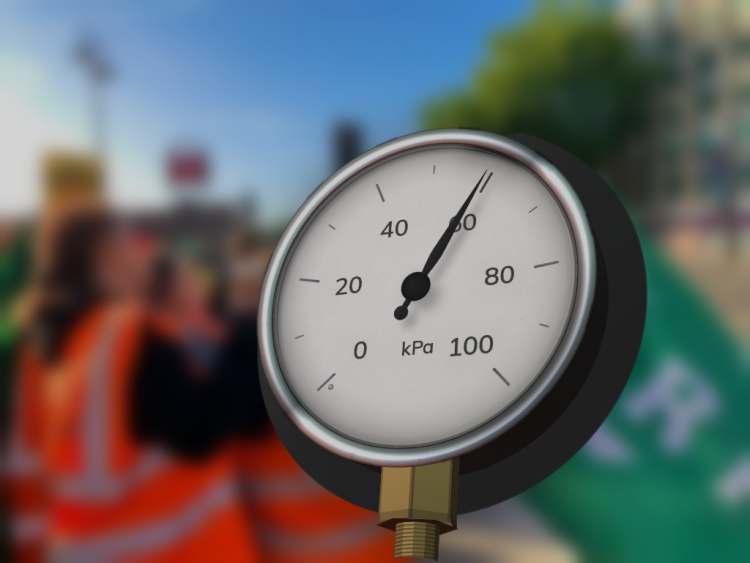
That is 60 kPa
